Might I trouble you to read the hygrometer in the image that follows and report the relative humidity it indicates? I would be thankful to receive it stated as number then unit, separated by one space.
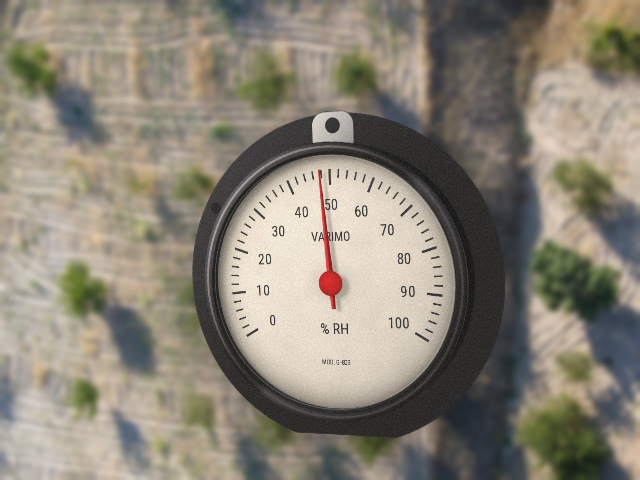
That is 48 %
